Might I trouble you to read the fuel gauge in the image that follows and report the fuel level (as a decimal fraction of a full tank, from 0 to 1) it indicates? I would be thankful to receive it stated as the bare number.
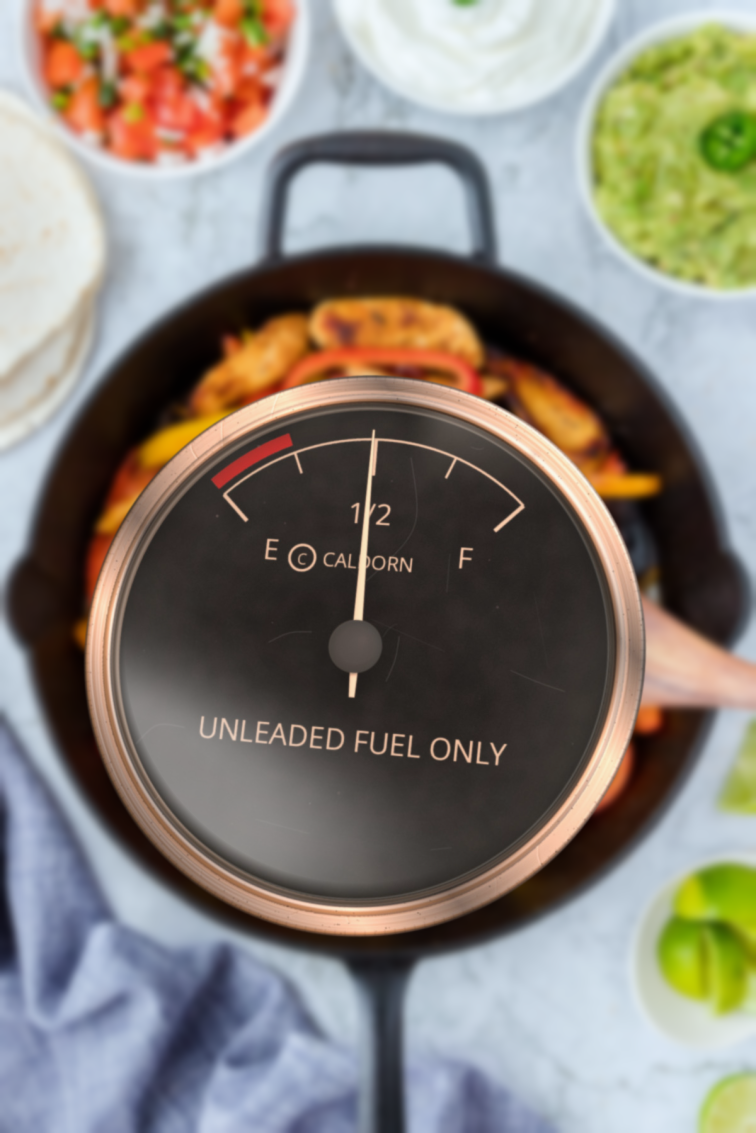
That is 0.5
